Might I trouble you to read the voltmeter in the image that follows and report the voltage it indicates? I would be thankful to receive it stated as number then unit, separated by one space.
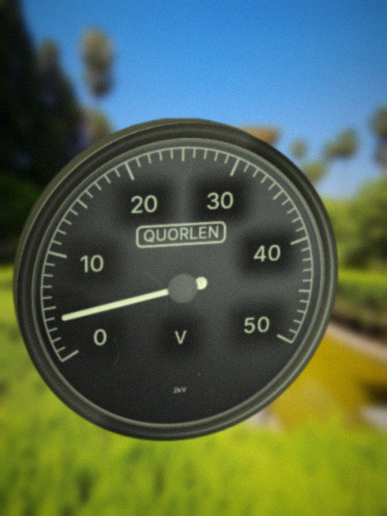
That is 4 V
